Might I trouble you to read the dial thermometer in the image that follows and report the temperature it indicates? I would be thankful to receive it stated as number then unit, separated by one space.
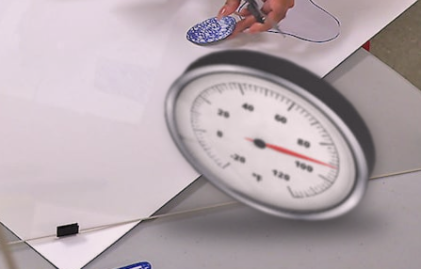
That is 90 °F
